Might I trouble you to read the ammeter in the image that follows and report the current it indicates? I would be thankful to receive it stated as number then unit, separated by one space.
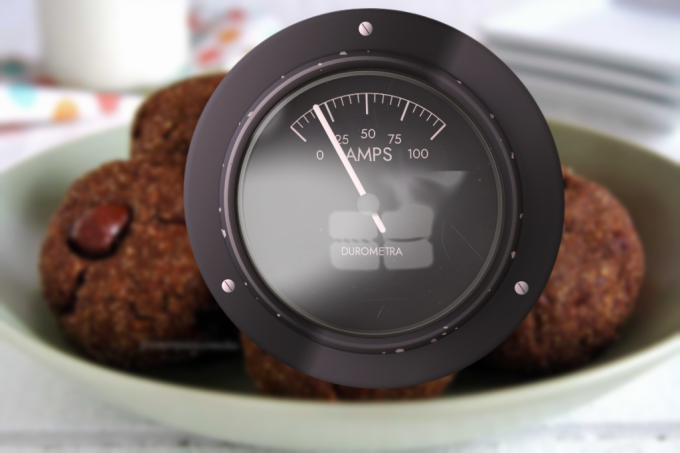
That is 20 A
